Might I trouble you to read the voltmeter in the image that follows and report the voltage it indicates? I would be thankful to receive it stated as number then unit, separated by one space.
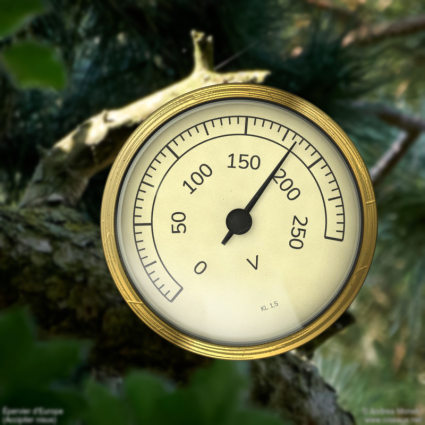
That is 182.5 V
